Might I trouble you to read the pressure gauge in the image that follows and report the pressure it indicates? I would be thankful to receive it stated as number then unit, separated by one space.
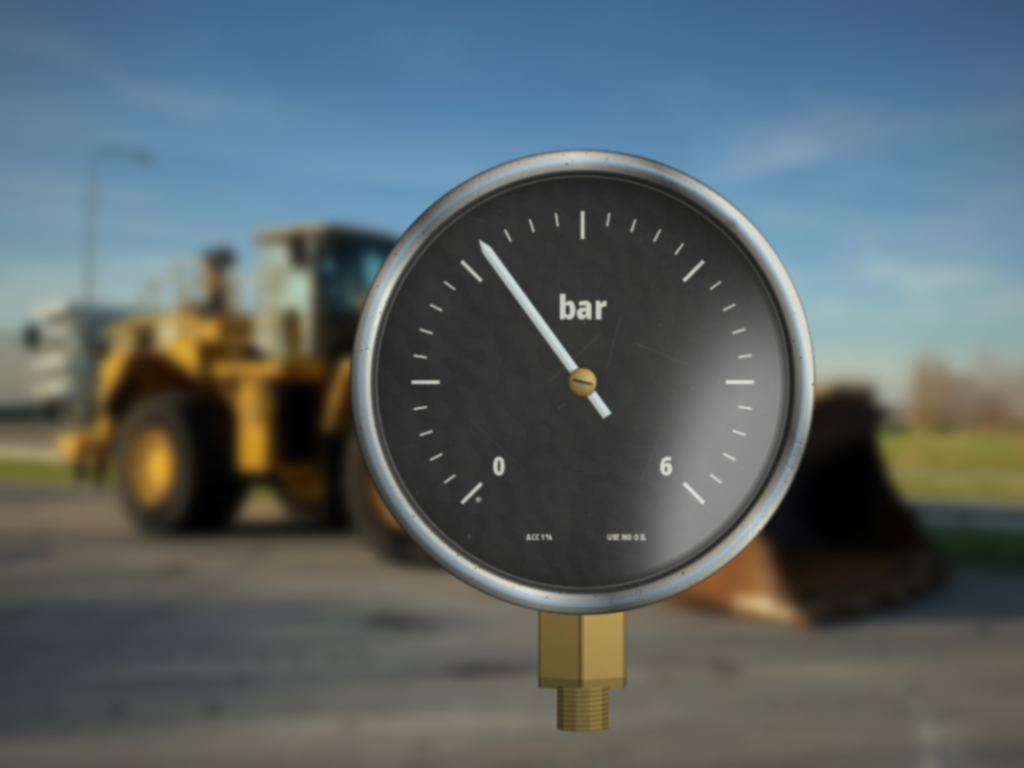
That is 2.2 bar
